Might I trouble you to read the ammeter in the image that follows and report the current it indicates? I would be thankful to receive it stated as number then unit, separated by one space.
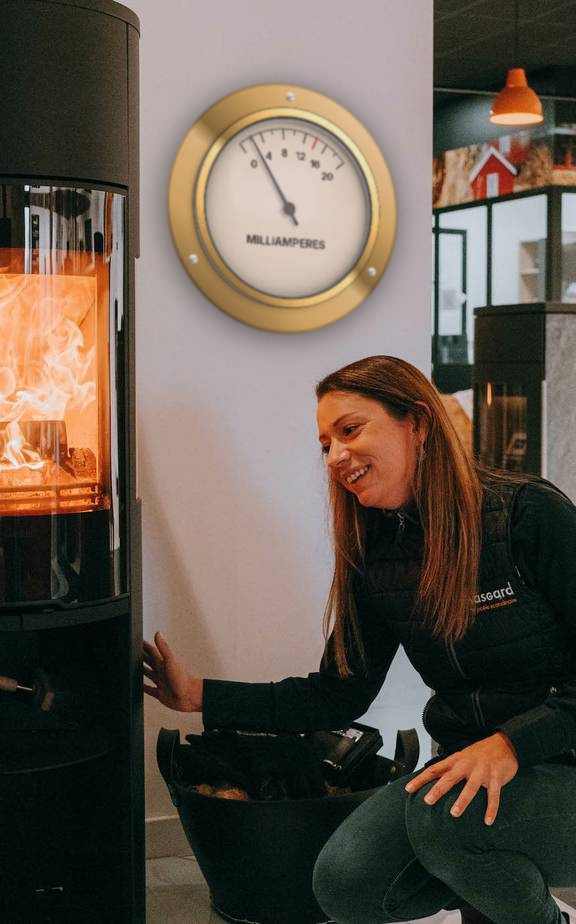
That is 2 mA
